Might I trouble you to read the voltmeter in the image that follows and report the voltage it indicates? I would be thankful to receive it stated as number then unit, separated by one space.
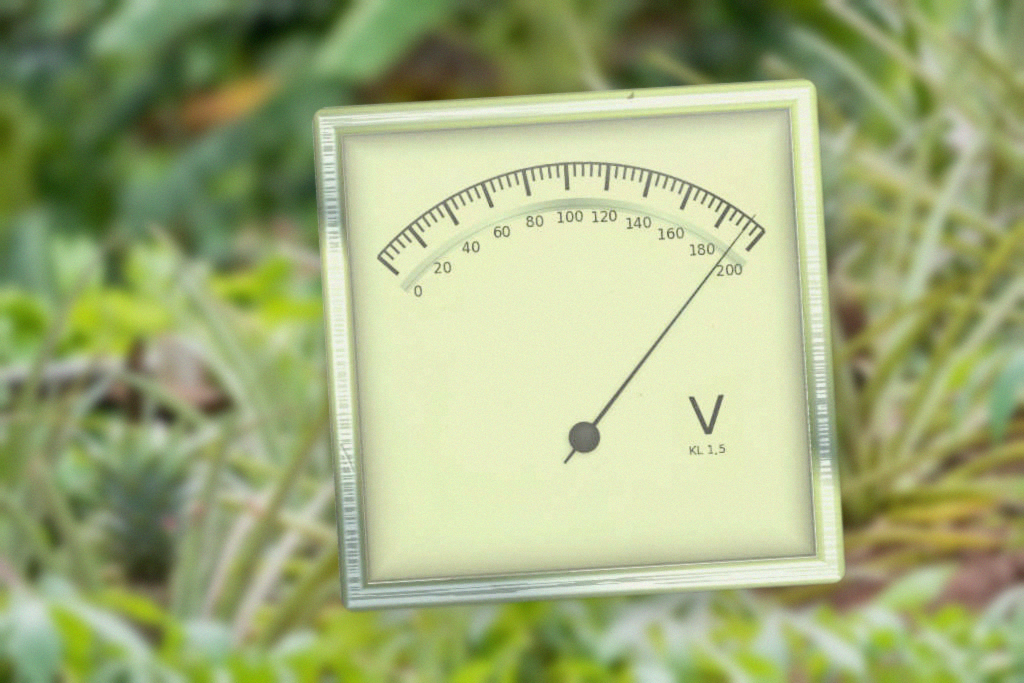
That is 192 V
